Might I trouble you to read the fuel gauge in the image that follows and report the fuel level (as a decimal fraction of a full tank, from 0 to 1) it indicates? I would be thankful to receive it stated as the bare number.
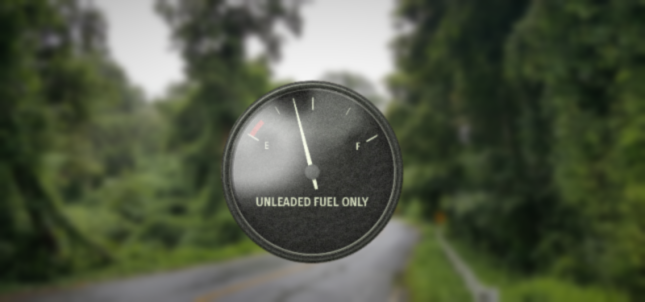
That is 0.375
